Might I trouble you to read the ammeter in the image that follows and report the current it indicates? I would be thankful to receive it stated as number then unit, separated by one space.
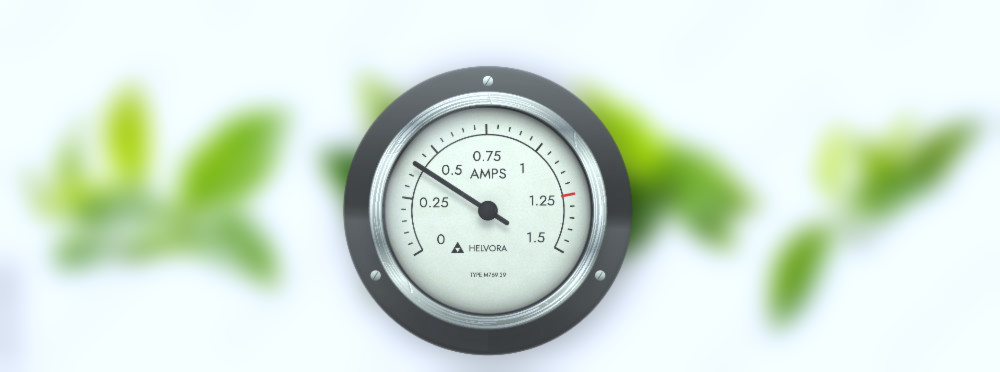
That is 0.4 A
